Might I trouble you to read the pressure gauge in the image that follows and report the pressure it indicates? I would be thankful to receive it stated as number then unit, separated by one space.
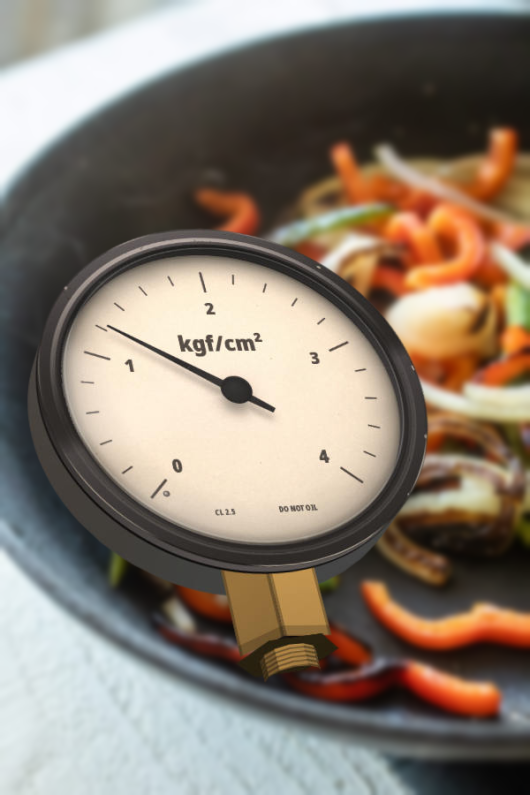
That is 1.2 kg/cm²
